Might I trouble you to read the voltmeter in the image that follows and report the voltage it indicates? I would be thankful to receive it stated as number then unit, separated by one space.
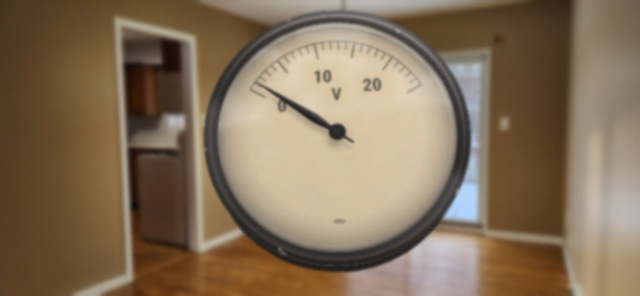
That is 1 V
